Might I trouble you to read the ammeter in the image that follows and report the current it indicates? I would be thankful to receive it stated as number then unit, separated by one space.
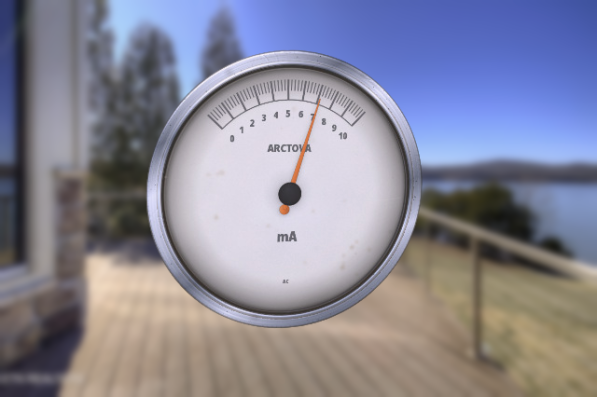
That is 7 mA
